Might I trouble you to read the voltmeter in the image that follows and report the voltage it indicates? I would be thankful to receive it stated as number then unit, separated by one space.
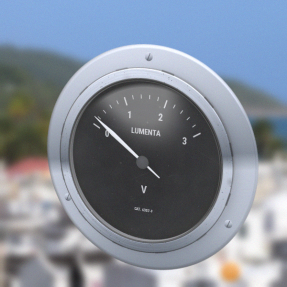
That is 0.2 V
